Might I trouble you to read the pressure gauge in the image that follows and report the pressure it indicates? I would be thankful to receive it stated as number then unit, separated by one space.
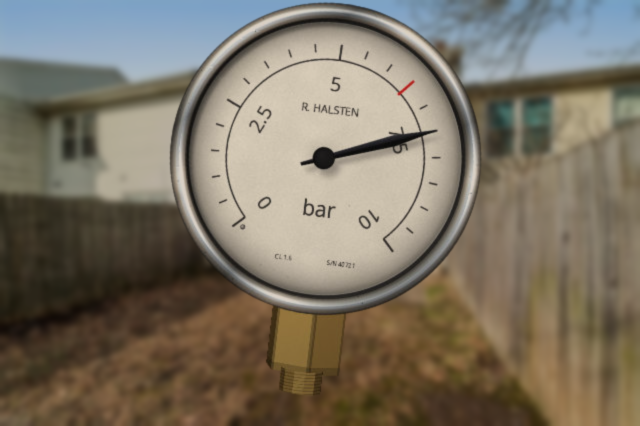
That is 7.5 bar
